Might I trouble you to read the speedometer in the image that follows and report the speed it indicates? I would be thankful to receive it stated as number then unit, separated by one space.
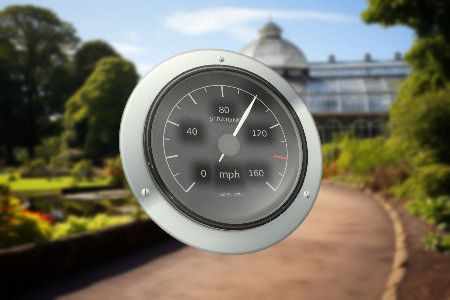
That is 100 mph
